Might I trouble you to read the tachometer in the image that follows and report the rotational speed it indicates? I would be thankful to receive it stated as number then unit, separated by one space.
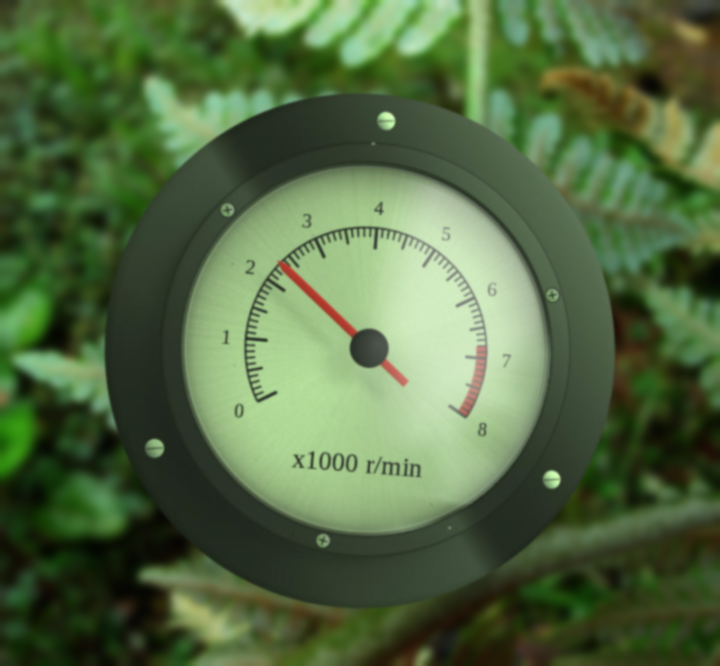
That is 2300 rpm
